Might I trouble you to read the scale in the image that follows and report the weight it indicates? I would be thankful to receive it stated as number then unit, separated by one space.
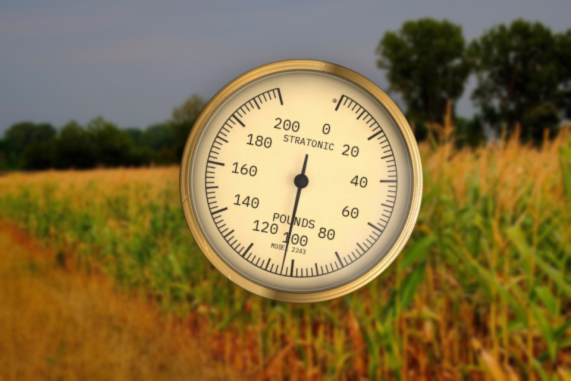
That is 104 lb
